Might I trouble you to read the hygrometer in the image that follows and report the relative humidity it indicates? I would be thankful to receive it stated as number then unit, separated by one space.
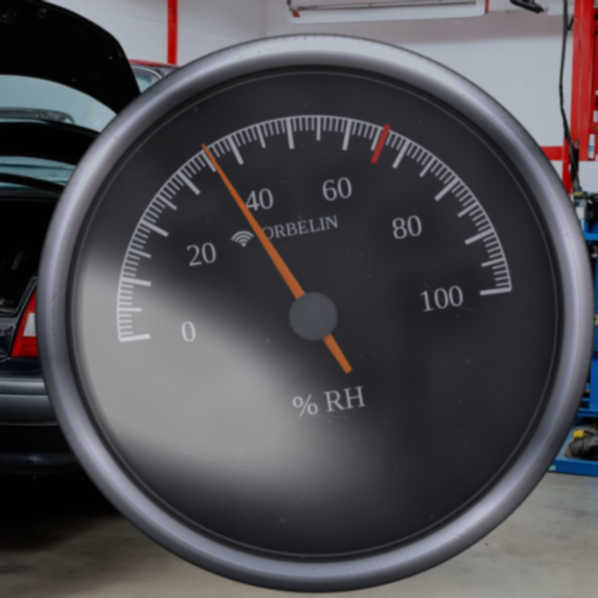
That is 36 %
